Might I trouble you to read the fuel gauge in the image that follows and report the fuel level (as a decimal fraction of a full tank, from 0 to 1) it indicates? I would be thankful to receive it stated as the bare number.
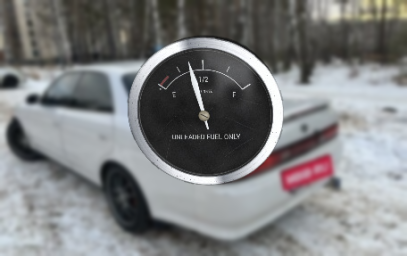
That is 0.375
